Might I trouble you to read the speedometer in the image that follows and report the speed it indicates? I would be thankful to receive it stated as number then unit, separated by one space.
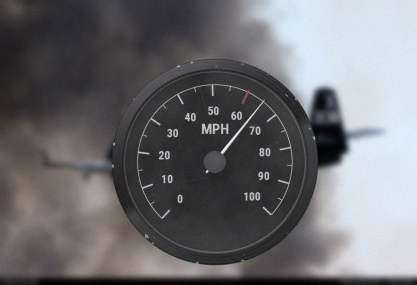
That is 65 mph
